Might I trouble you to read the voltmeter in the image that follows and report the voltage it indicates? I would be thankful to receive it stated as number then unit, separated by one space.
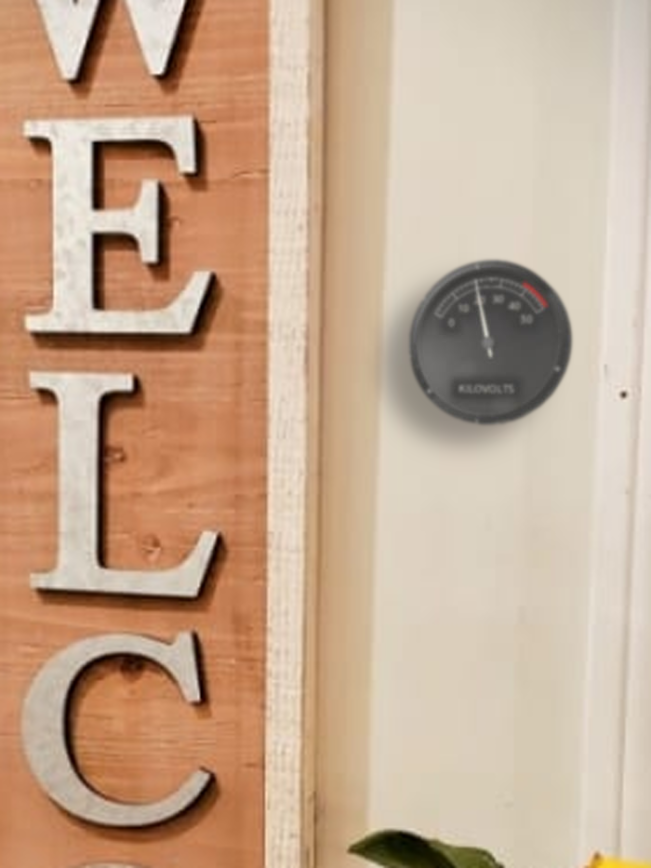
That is 20 kV
